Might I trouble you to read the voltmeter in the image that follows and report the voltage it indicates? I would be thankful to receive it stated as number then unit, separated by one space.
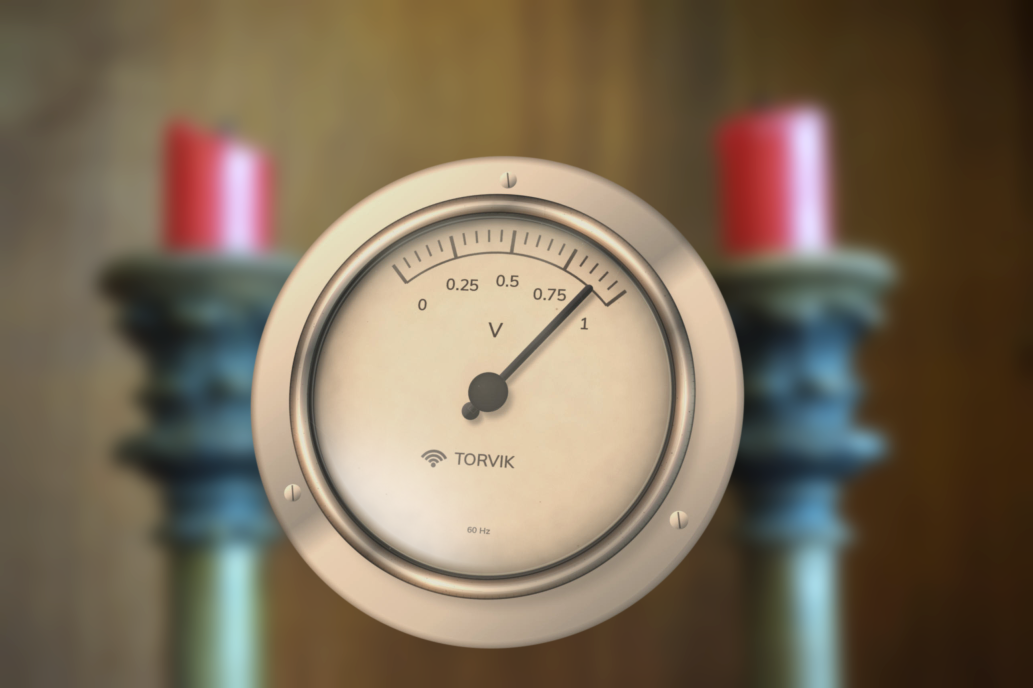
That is 0.9 V
